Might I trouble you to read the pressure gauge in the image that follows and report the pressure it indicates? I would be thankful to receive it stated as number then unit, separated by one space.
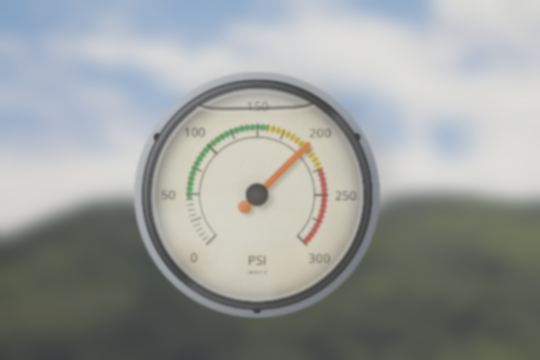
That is 200 psi
